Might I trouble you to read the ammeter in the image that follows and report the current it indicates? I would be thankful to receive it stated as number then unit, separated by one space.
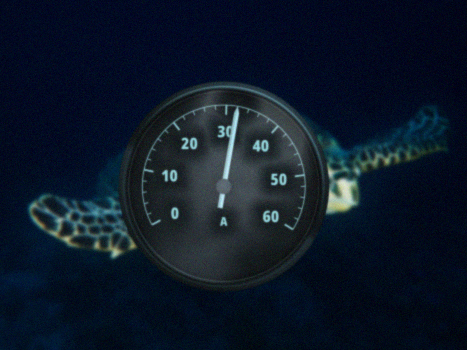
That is 32 A
